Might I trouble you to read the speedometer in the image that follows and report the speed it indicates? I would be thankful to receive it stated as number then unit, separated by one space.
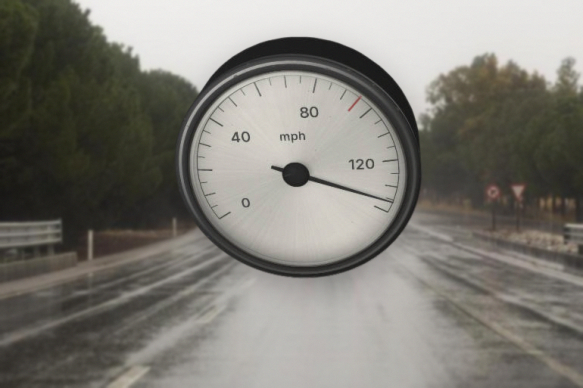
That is 135 mph
